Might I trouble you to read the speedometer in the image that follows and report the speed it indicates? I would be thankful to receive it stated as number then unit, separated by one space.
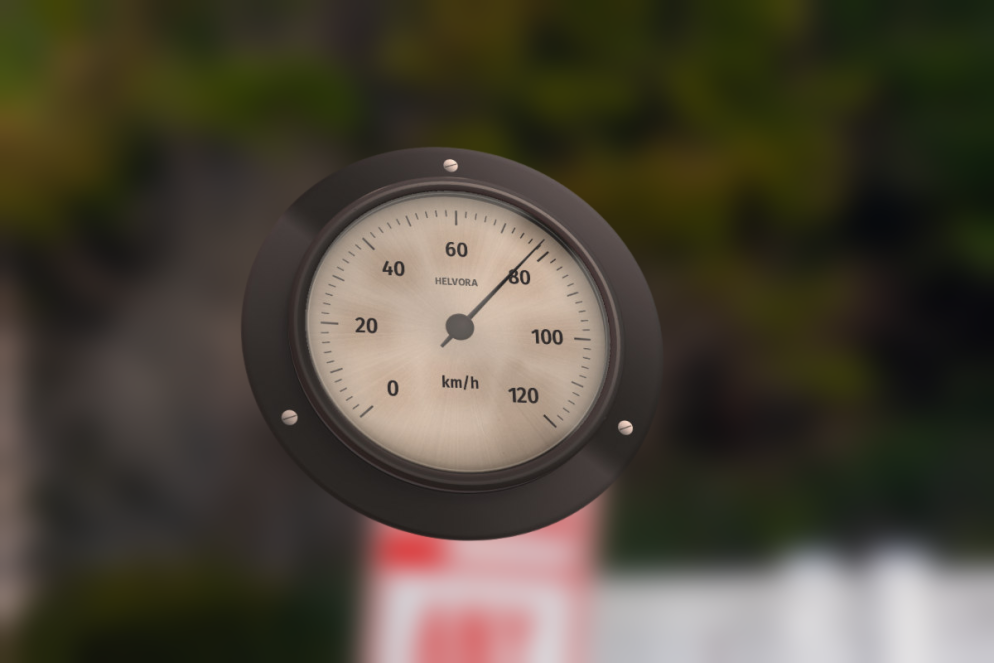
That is 78 km/h
